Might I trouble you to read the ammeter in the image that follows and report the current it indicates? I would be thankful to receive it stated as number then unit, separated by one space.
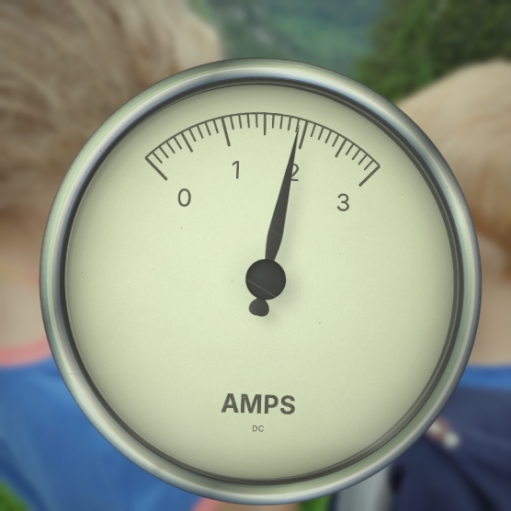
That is 1.9 A
